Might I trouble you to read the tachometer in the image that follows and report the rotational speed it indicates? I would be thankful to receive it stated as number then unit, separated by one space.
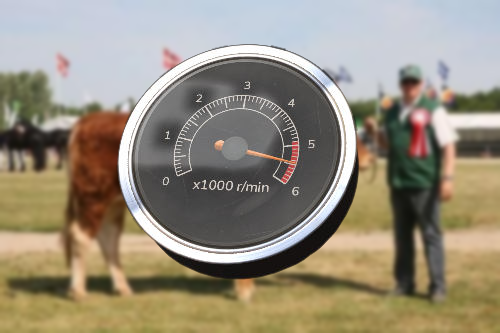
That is 5500 rpm
